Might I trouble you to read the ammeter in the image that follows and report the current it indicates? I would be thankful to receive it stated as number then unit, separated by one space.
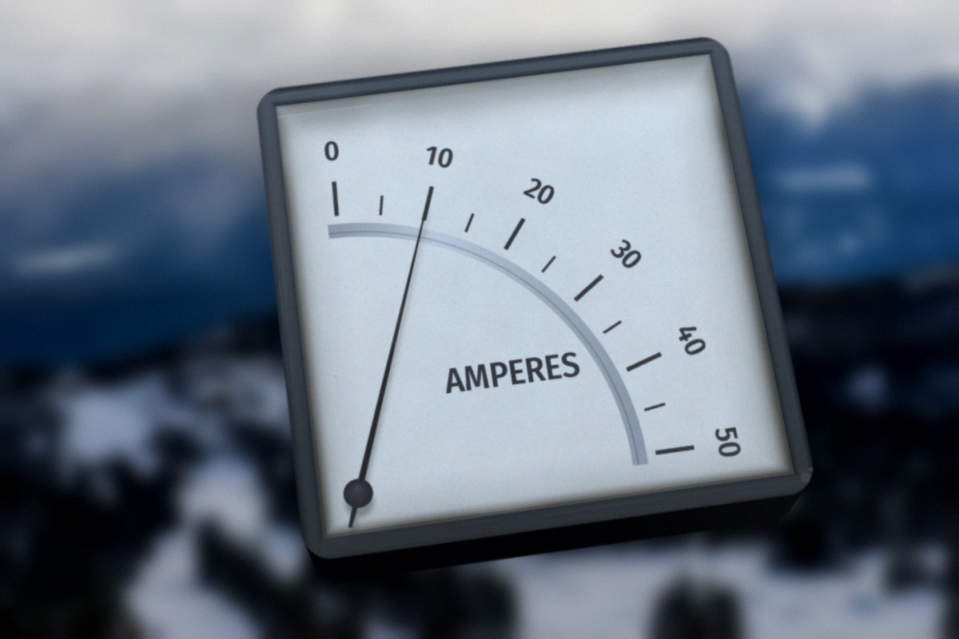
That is 10 A
